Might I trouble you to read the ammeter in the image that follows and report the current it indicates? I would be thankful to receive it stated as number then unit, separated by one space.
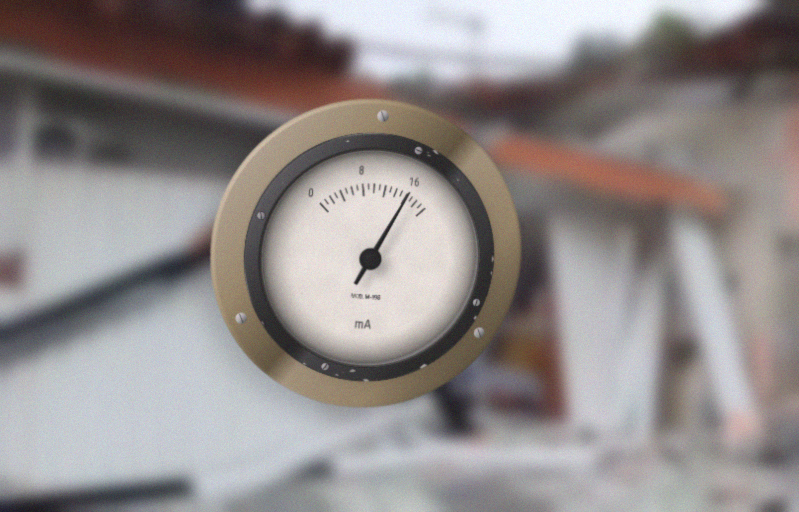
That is 16 mA
